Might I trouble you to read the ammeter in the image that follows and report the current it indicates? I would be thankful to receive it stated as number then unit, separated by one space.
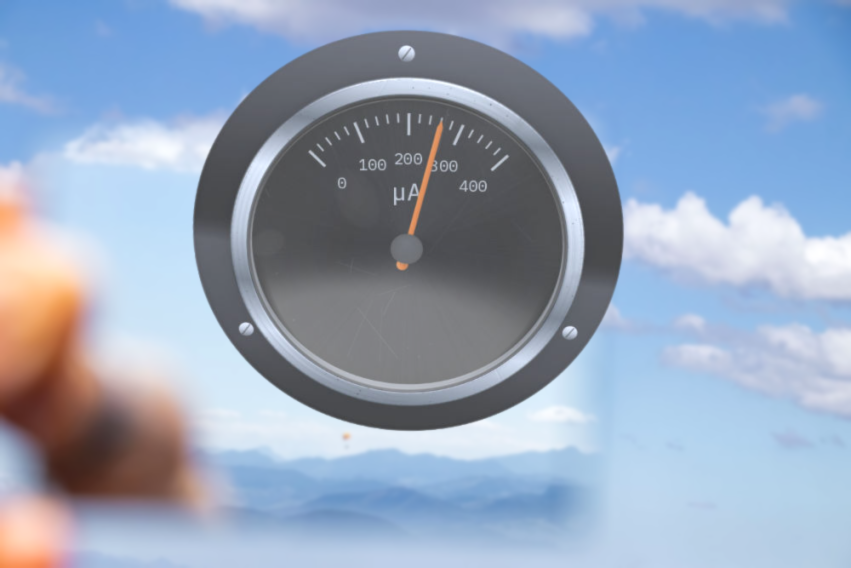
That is 260 µA
